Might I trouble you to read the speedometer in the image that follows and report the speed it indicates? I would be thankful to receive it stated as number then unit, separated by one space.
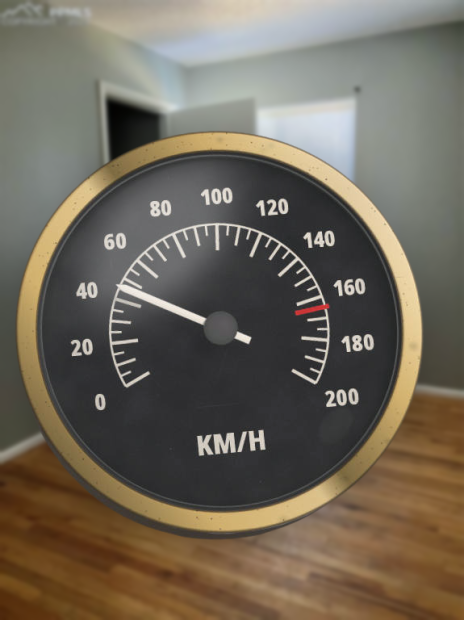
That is 45 km/h
